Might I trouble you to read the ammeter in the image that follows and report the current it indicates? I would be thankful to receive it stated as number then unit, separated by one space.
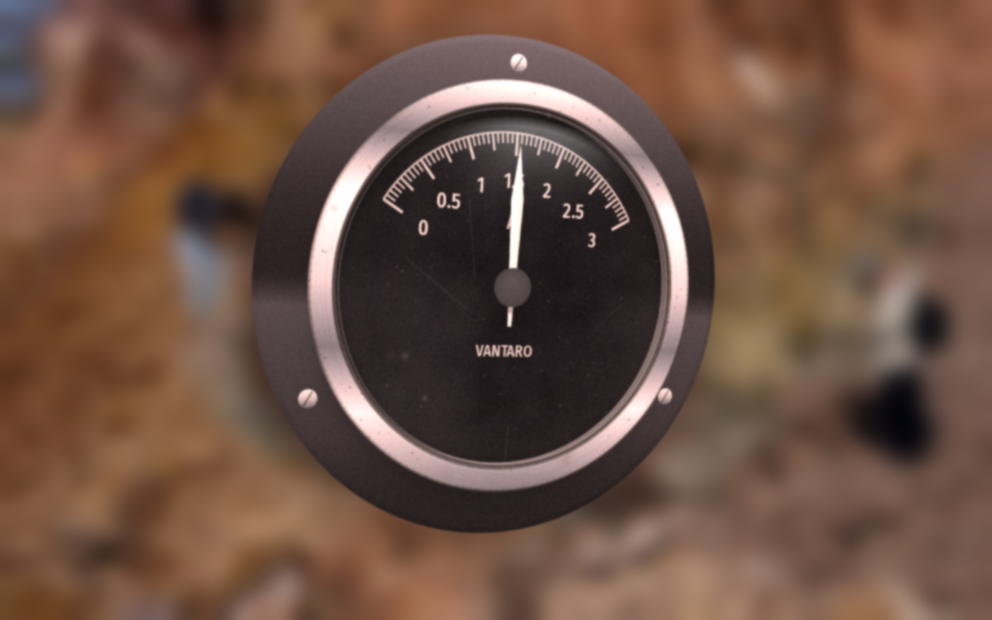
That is 1.5 A
